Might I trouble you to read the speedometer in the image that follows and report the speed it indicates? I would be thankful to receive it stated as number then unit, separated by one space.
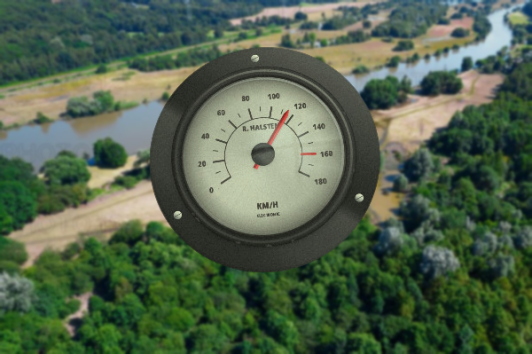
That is 115 km/h
